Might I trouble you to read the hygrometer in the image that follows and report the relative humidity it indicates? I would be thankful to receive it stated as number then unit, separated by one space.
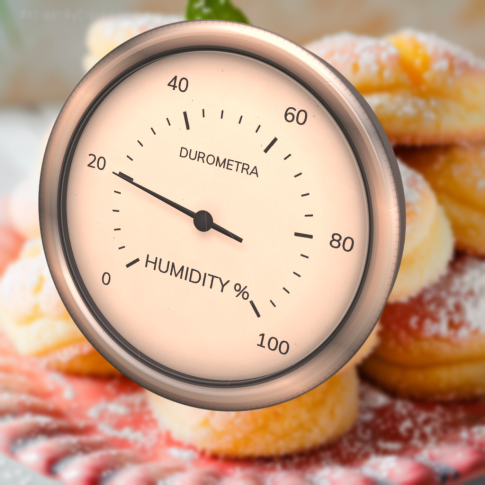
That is 20 %
